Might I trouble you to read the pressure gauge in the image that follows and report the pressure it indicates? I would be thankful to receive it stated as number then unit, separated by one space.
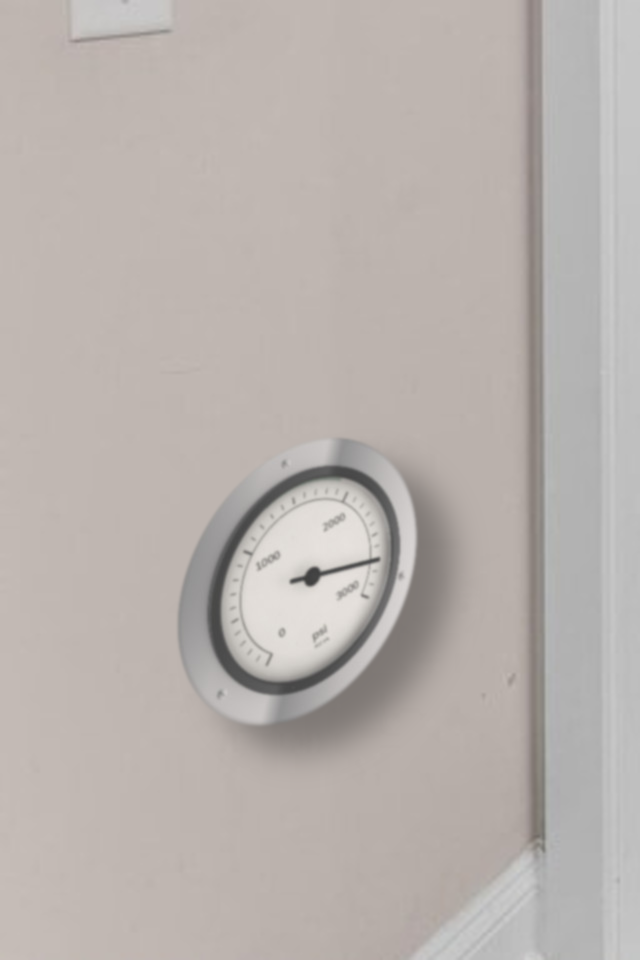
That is 2700 psi
